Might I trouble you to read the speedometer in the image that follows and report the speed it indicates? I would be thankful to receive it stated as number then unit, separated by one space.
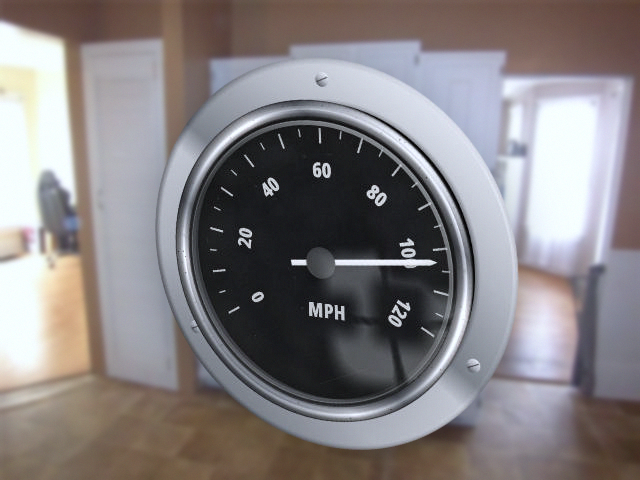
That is 102.5 mph
